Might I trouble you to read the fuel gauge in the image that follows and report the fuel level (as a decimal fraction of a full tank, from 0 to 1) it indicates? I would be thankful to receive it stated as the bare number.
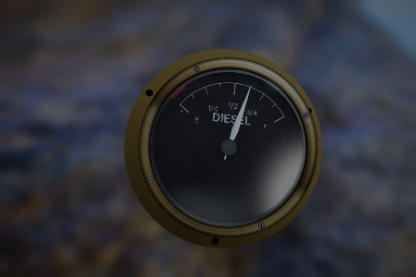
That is 0.625
